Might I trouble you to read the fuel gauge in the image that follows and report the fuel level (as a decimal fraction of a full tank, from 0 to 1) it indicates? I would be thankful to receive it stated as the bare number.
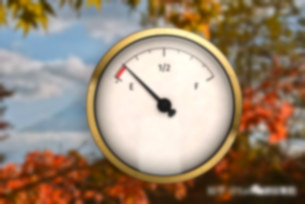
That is 0.125
